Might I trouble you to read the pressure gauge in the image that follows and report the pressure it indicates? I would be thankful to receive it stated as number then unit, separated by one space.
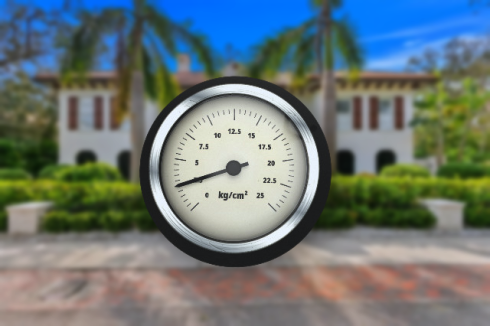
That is 2.5 kg/cm²
